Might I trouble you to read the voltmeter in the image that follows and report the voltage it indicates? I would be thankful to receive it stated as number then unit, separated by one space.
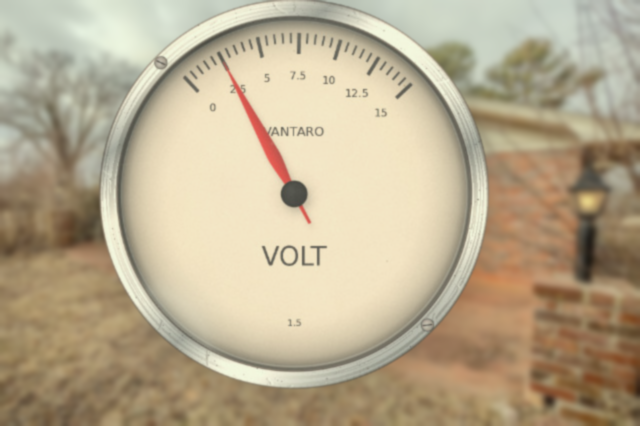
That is 2.5 V
